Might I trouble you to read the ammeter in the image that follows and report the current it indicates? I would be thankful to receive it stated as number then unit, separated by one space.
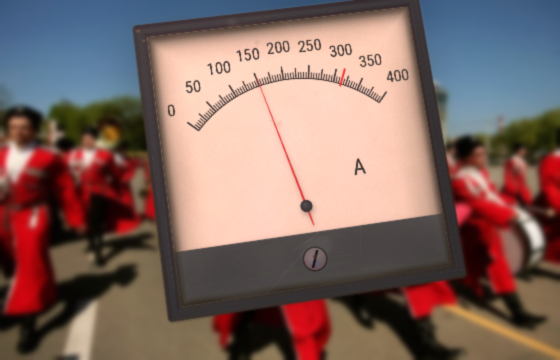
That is 150 A
